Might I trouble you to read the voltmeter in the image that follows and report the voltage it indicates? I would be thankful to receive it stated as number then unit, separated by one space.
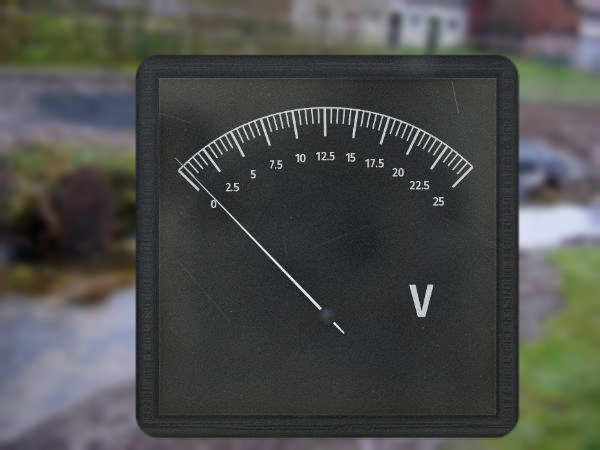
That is 0.5 V
